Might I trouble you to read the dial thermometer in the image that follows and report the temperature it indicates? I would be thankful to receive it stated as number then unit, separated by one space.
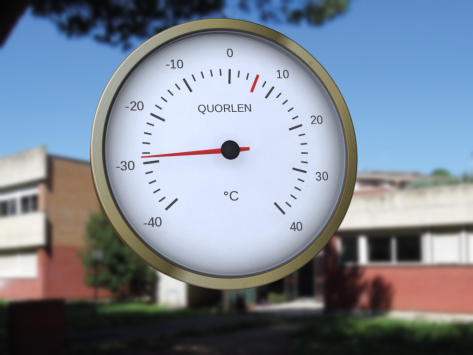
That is -29 °C
